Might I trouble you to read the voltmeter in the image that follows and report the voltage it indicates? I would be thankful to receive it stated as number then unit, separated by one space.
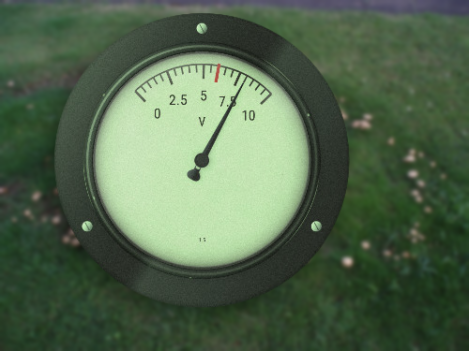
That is 8 V
